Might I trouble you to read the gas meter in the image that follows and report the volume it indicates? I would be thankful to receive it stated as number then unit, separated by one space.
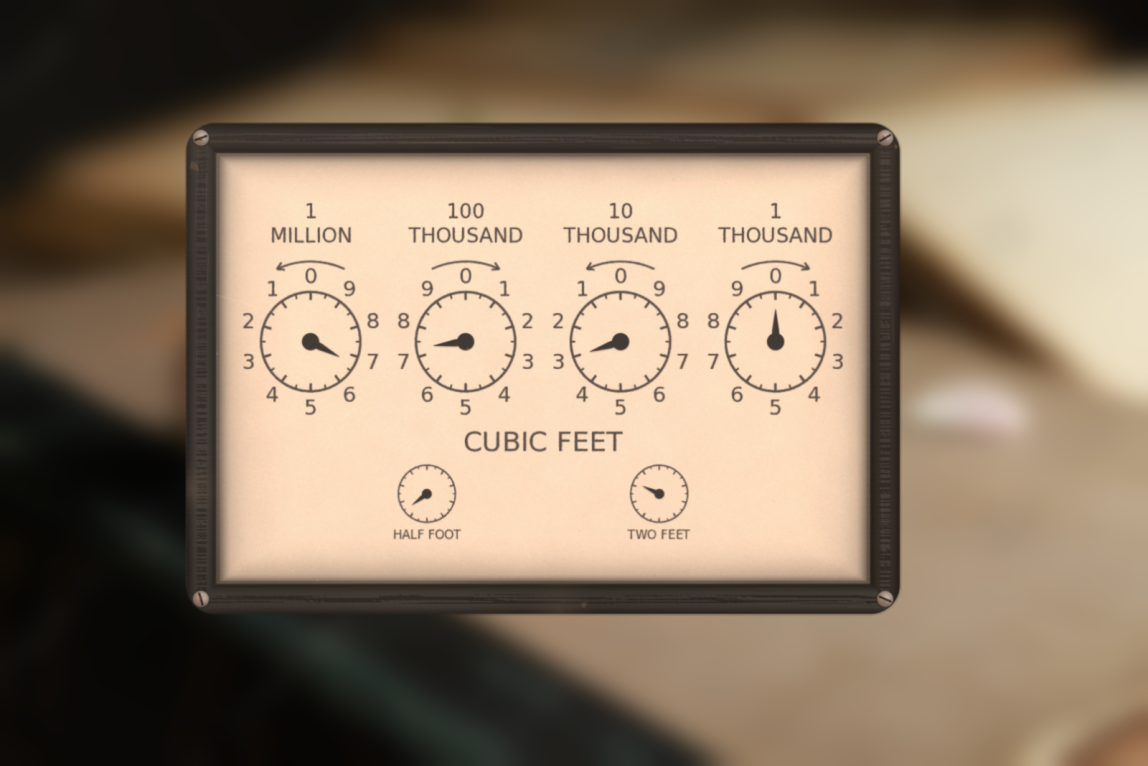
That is 673000 ft³
